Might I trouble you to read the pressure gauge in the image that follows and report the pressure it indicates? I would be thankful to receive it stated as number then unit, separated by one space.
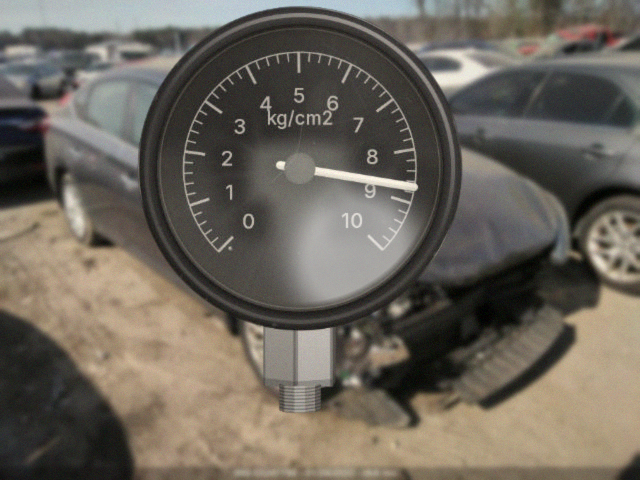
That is 8.7 kg/cm²
